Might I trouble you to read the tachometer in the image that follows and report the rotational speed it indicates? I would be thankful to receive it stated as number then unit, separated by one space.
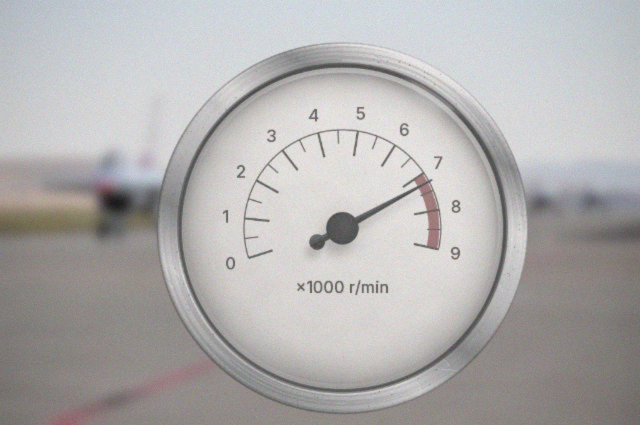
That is 7250 rpm
